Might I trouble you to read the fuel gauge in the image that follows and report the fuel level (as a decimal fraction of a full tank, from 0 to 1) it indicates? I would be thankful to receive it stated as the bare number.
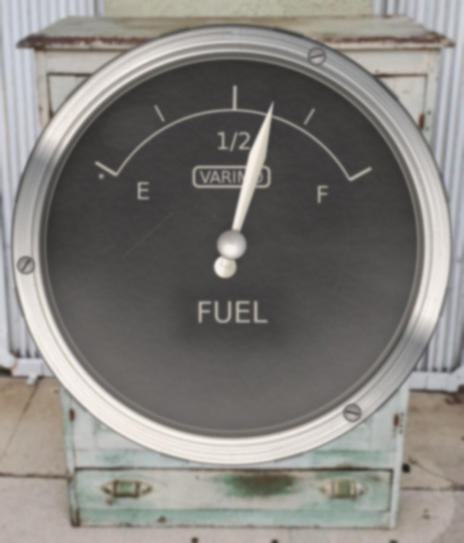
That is 0.625
